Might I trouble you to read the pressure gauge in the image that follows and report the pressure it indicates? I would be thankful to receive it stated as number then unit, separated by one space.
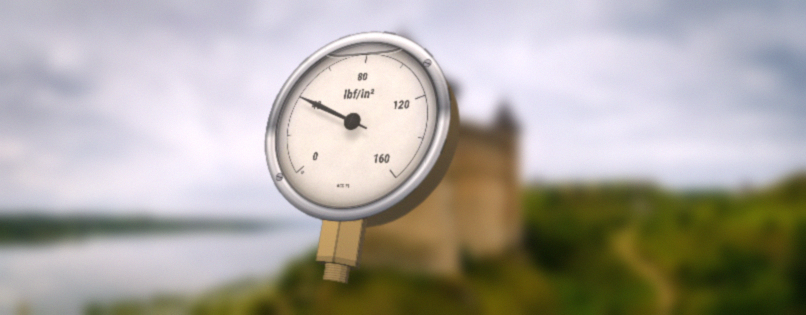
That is 40 psi
